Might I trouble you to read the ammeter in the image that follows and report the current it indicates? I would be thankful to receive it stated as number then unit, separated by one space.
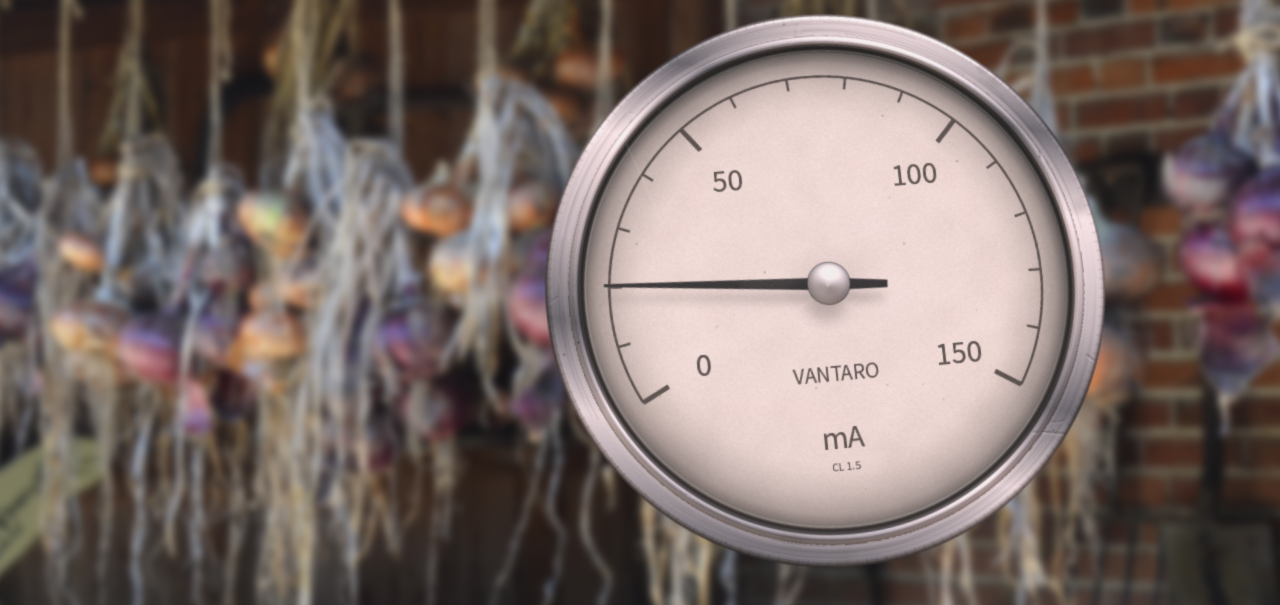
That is 20 mA
